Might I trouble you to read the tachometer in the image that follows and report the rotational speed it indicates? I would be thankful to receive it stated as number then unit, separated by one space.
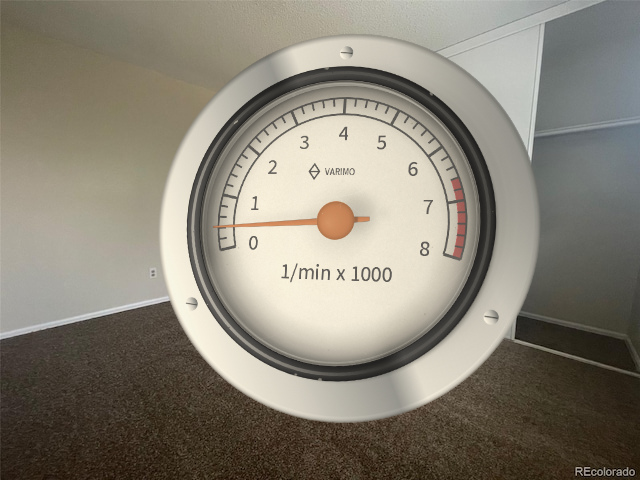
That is 400 rpm
